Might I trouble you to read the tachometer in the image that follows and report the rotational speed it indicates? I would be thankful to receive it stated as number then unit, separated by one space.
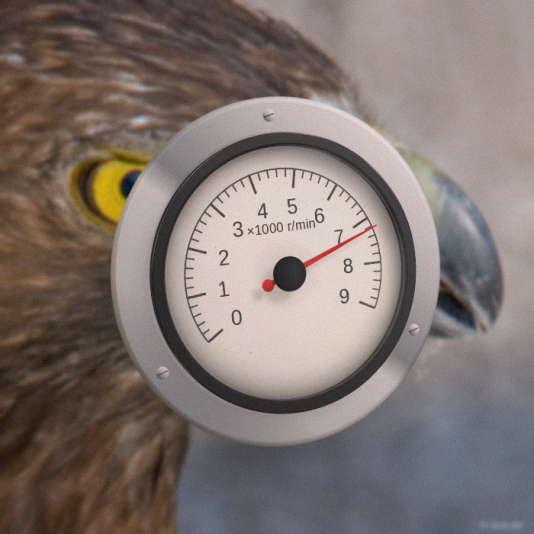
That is 7200 rpm
